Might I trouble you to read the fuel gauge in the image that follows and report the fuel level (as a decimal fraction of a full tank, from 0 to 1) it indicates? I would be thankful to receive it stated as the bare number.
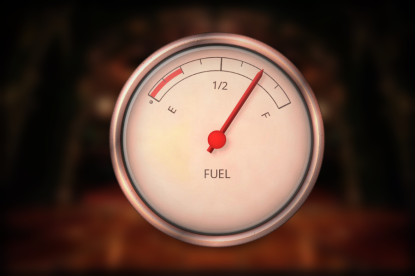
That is 0.75
